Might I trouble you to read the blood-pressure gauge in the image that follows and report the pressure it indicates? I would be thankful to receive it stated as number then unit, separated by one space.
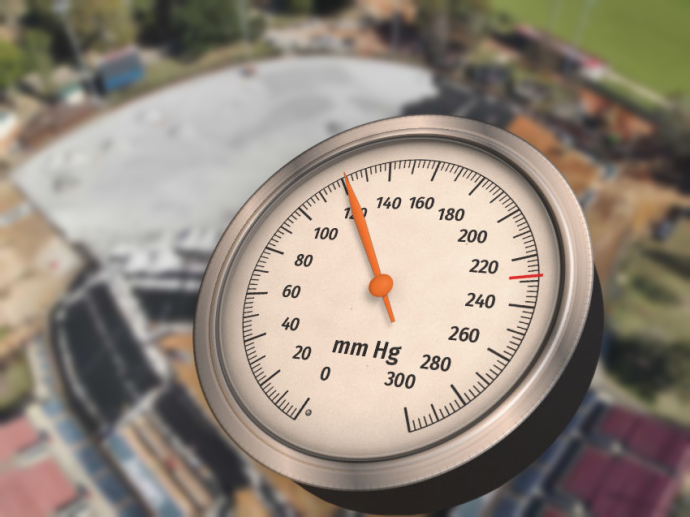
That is 122 mmHg
